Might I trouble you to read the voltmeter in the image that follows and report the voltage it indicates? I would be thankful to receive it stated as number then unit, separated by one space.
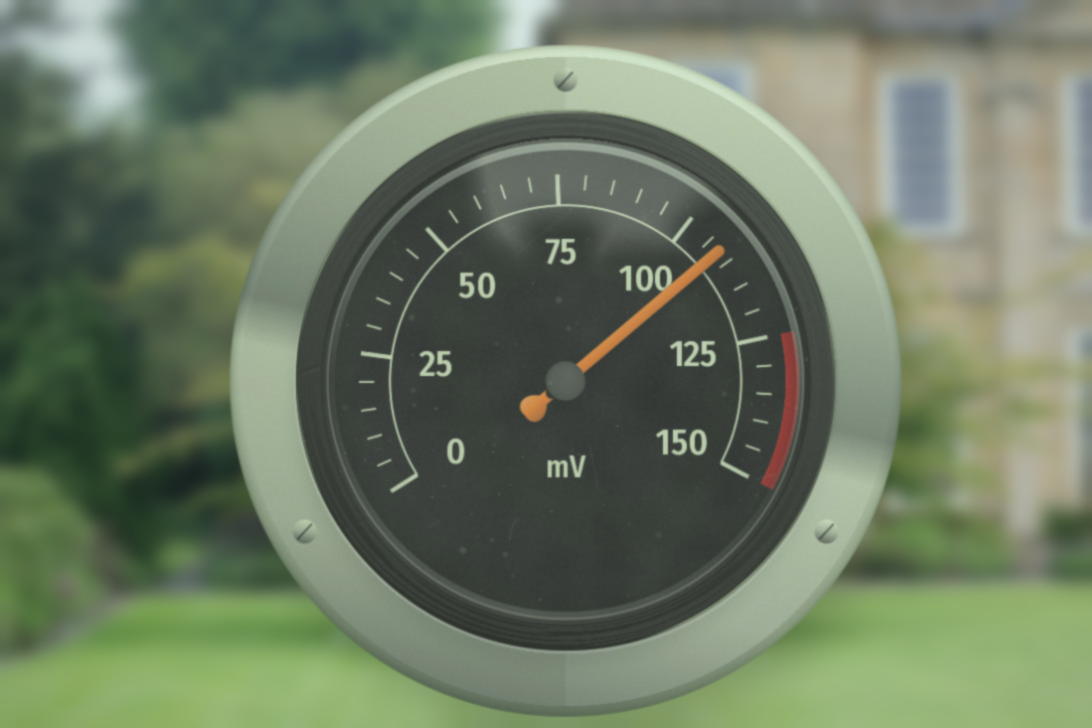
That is 107.5 mV
